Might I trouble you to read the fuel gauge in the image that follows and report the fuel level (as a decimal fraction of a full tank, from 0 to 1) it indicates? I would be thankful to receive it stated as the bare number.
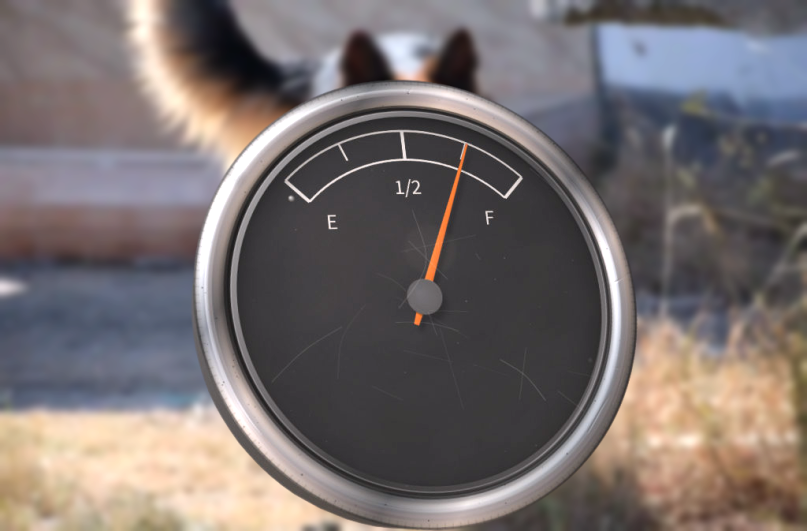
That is 0.75
